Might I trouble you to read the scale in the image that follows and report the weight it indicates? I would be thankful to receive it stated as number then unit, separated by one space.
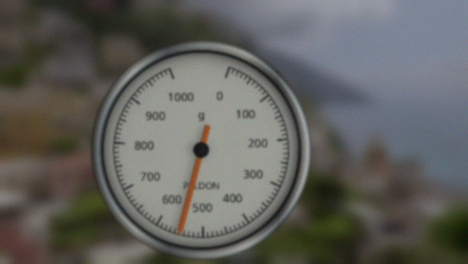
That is 550 g
